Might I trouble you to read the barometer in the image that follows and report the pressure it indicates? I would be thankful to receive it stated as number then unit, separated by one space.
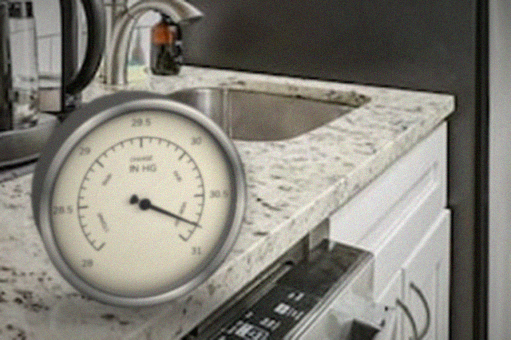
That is 30.8 inHg
